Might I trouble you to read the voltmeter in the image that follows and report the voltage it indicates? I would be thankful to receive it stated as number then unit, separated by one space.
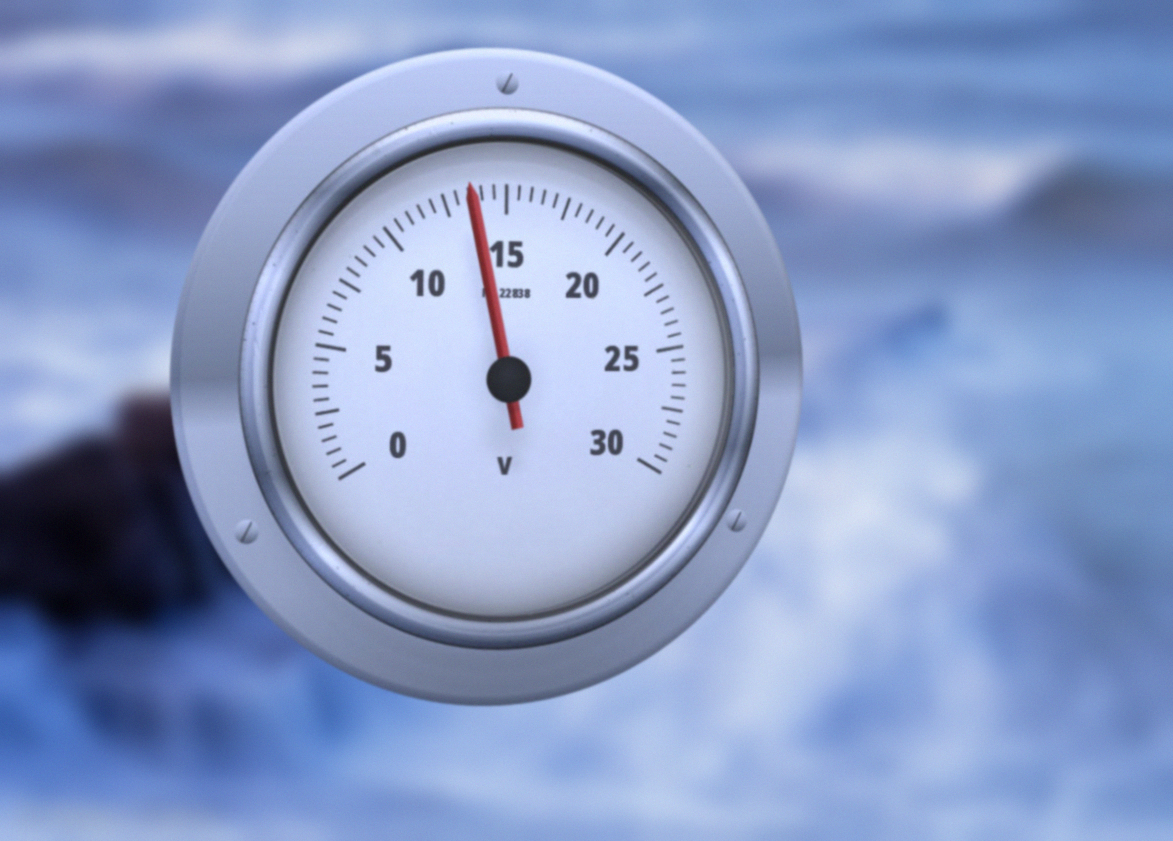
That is 13.5 V
